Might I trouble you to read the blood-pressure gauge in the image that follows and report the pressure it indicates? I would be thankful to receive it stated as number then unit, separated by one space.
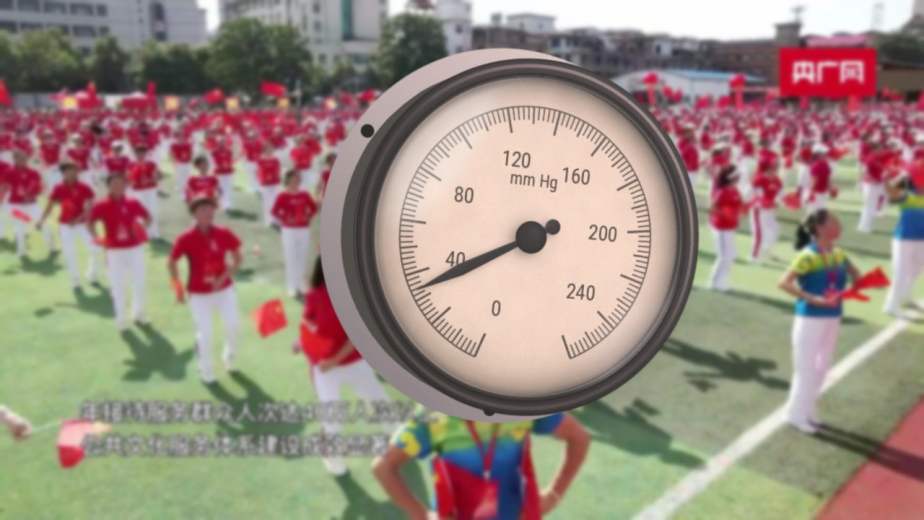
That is 34 mmHg
